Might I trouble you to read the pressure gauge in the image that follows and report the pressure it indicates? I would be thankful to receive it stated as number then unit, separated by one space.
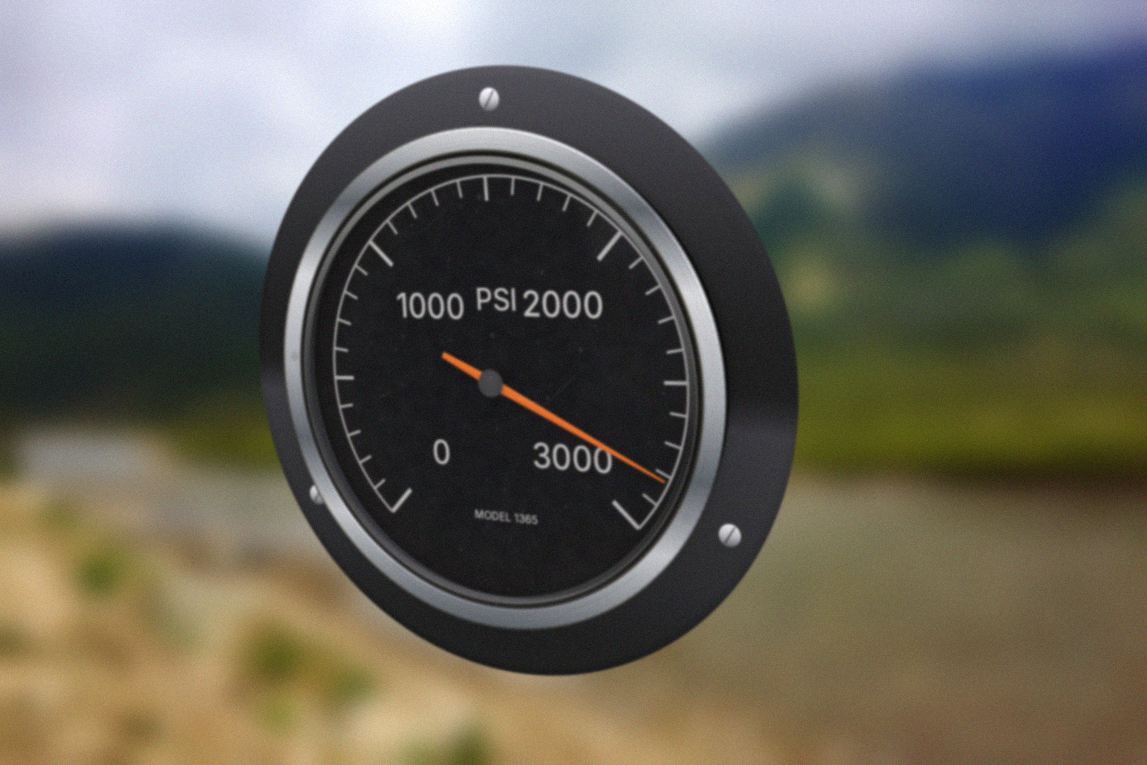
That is 2800 psi
